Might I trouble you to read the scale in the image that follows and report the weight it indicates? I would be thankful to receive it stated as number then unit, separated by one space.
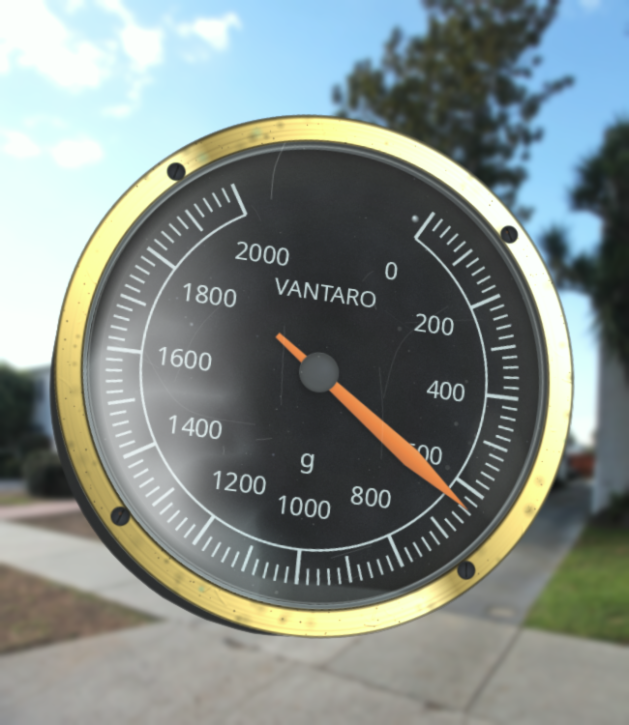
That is 640 g
